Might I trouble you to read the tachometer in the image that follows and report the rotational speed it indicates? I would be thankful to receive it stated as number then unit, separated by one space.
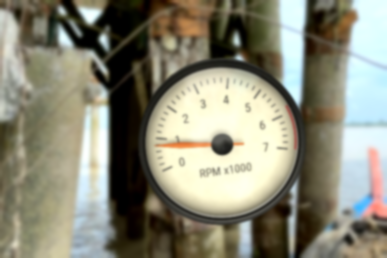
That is 800 rpm
